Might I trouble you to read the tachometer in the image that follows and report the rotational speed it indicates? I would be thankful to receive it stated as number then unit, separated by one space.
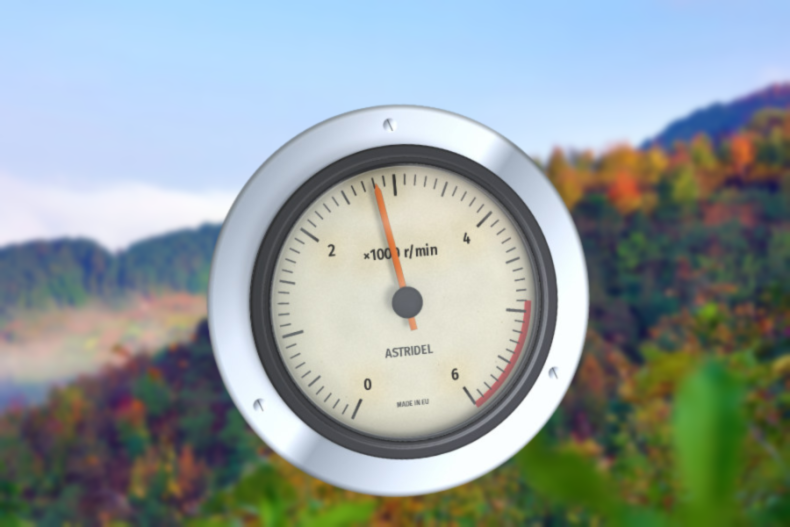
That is 2800 rpm
